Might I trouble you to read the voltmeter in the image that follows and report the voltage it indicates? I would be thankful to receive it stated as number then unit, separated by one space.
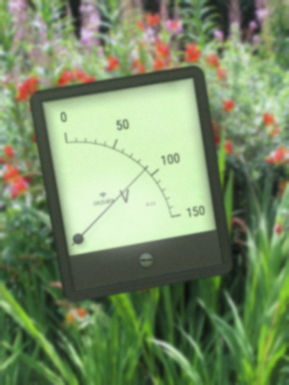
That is 90 V
